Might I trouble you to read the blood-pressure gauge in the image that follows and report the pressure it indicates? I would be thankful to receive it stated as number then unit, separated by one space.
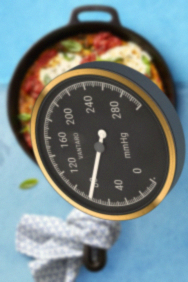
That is 80 mmHg
